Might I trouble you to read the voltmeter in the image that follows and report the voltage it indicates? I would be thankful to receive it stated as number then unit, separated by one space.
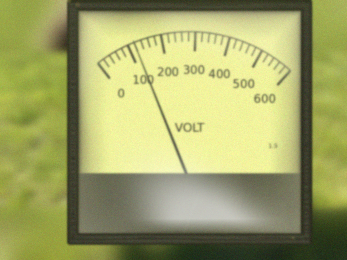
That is 120 V
